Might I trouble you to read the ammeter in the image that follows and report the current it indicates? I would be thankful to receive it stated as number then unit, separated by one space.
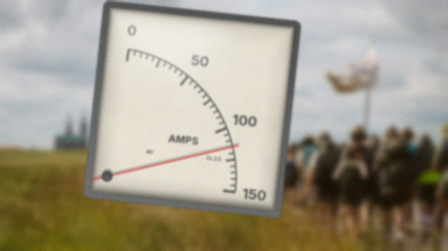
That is 115 A
